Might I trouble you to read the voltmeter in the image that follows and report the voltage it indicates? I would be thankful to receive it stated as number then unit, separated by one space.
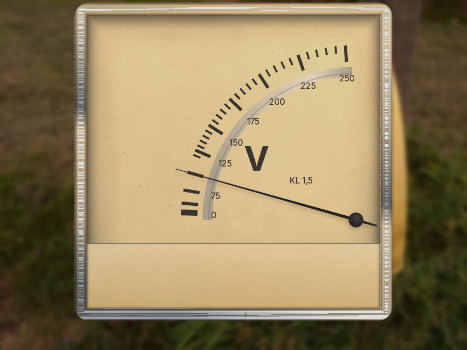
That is 100 V
